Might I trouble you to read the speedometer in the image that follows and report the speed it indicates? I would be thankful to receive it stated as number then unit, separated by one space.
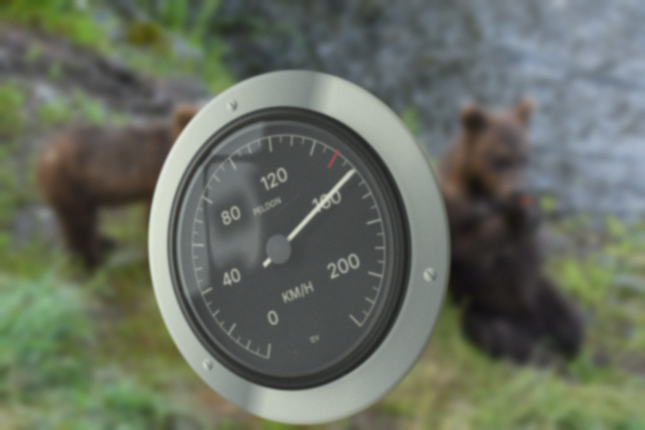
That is 160 km/h
